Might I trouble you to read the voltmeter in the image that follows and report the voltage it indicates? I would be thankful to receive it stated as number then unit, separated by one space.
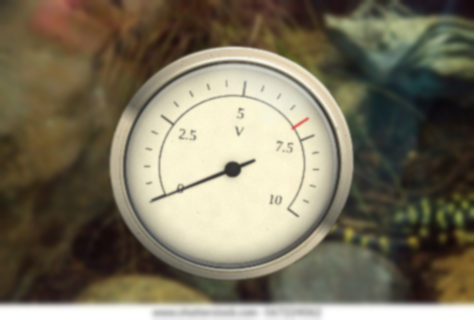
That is 0 V
